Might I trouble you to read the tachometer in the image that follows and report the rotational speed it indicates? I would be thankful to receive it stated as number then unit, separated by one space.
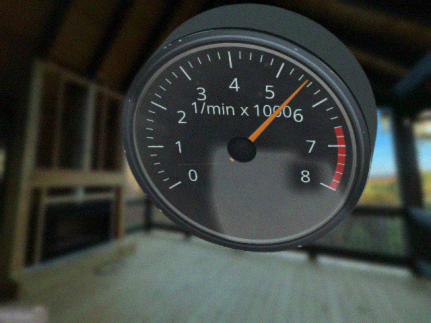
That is 5500 rpm
